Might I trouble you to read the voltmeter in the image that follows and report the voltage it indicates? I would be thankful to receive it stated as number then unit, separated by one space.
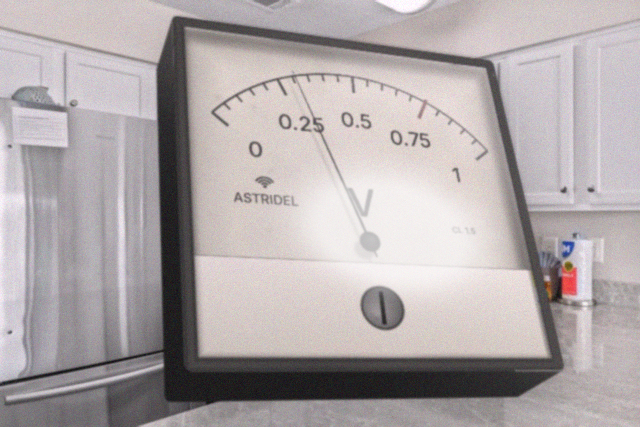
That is 0.3 V
